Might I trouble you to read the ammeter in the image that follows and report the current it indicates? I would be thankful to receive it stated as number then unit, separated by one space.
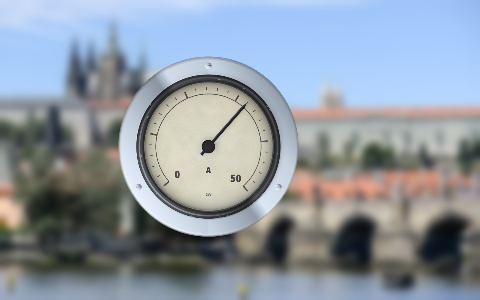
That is 32 A
